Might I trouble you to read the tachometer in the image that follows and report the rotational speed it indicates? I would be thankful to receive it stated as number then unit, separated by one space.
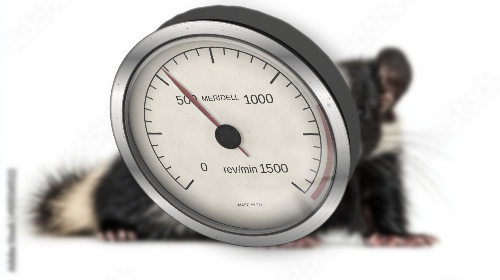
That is 550 rpm
